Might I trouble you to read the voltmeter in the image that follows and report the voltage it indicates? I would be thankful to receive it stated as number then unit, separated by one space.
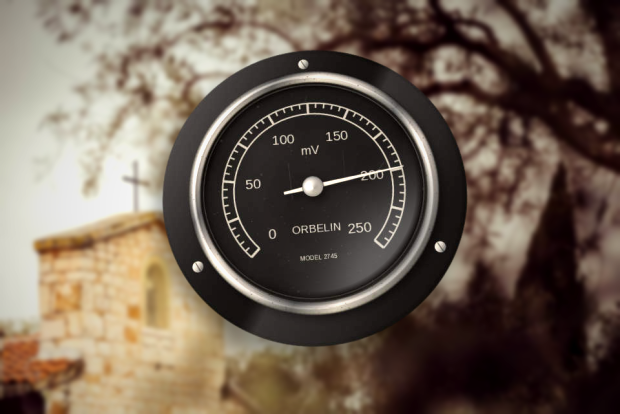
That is 200 mV
